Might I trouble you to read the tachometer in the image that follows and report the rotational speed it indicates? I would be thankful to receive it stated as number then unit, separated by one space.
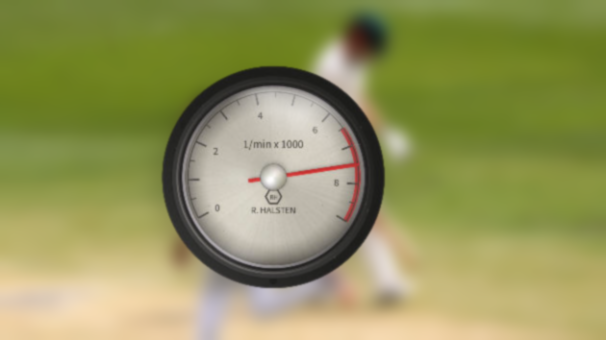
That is 7500 rpm
